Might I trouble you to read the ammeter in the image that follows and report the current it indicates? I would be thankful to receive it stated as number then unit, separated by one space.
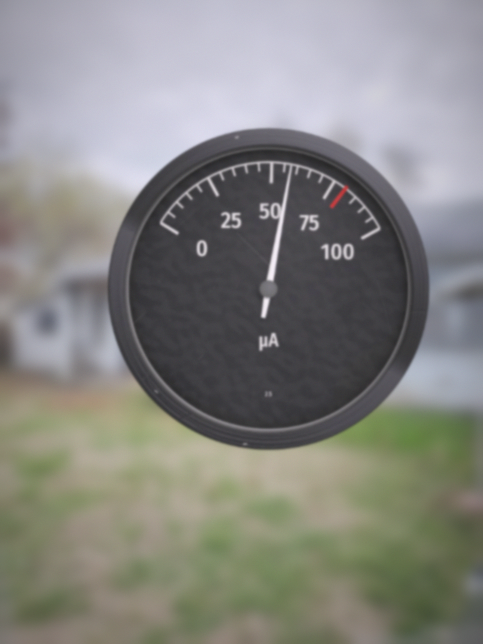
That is 57.5 µA
